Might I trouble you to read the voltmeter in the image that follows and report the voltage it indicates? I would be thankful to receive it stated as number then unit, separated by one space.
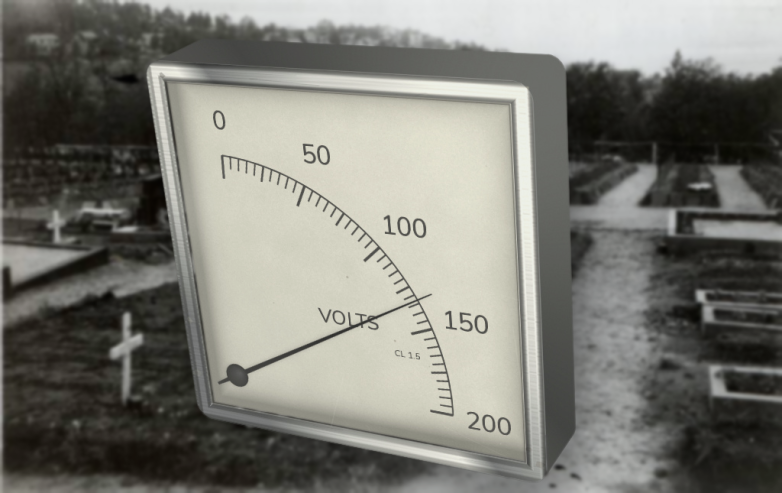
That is 132.5 V
